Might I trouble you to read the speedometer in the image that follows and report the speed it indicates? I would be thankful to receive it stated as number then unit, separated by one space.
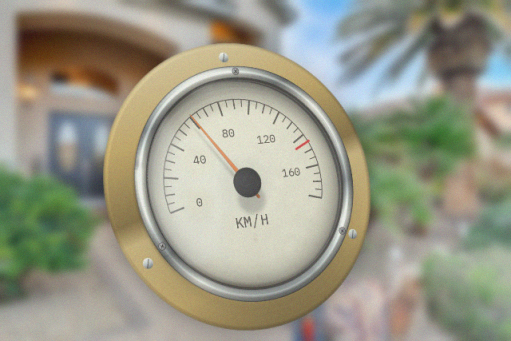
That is 60 km/h
